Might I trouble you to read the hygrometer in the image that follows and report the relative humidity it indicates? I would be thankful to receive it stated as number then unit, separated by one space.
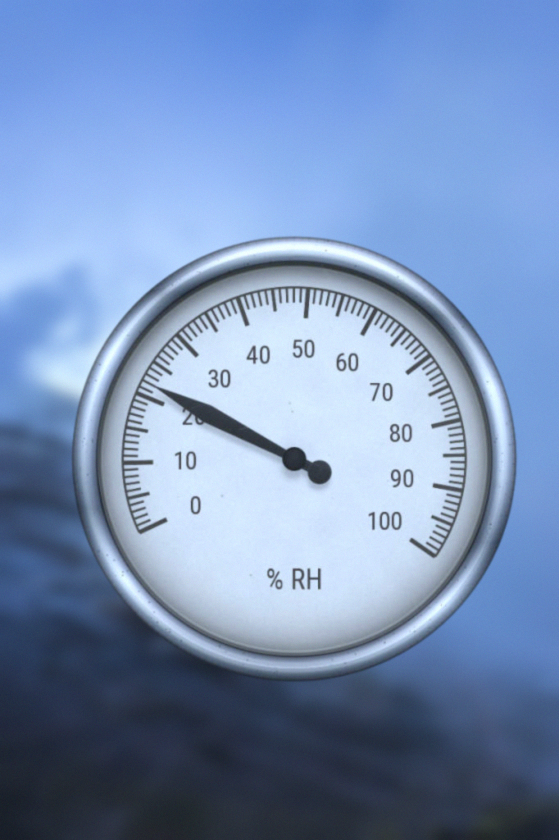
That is 22 %
